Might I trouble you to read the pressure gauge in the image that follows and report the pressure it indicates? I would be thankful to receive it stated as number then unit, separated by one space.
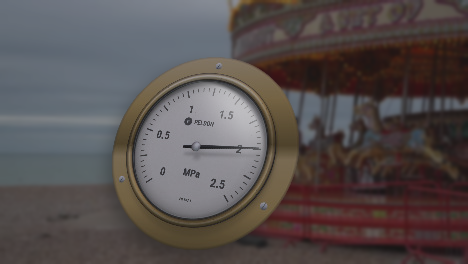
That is 2 MPa
